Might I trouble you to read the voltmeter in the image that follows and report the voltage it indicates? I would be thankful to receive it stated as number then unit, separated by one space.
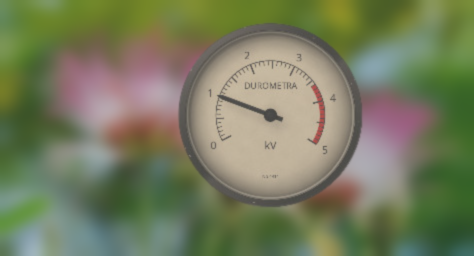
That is 1 kV
